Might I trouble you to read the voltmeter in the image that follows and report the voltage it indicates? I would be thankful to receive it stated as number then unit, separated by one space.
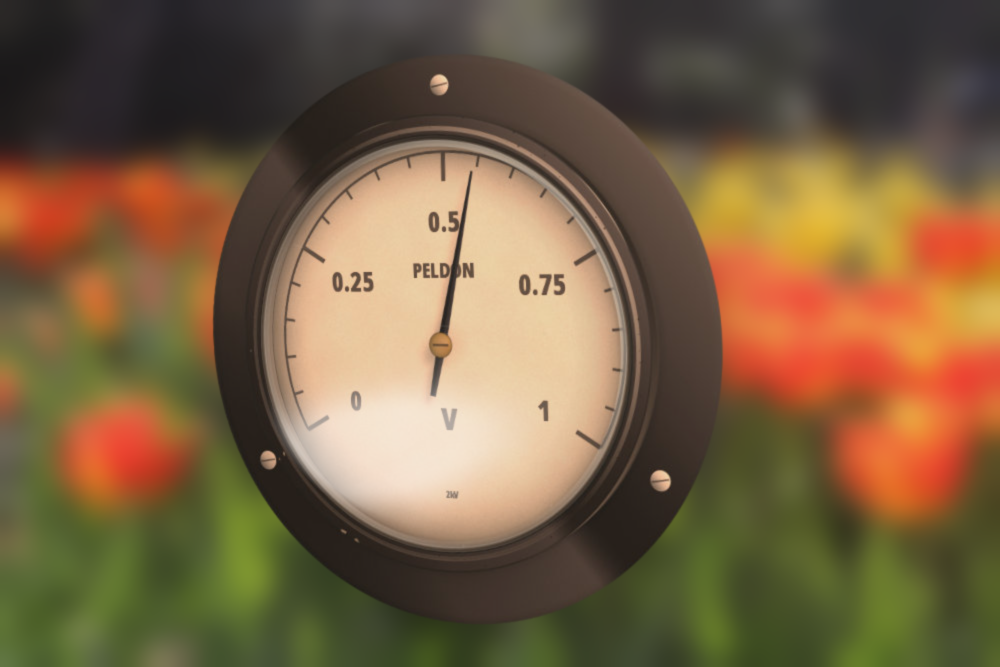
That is 0.55 V
